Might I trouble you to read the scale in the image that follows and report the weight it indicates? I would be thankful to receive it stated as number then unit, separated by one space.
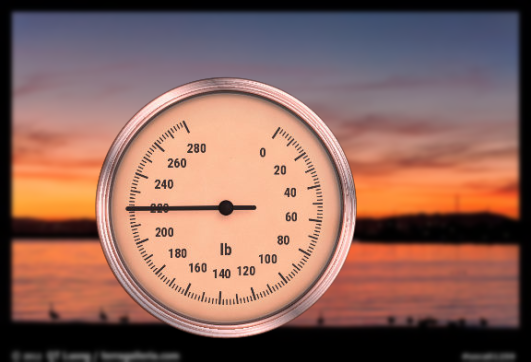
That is 220 lb
